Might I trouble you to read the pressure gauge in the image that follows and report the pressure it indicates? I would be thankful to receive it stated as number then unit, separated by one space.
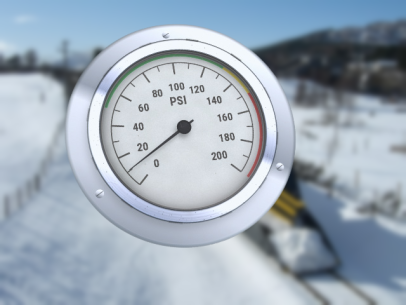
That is 10 psi
